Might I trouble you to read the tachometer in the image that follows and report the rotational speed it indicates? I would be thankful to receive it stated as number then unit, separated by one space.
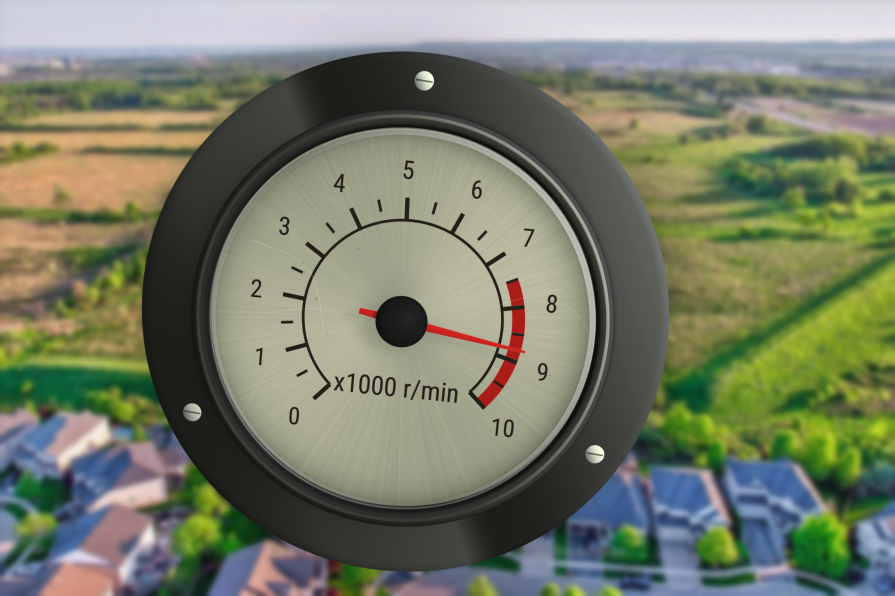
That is 8750 rpm
